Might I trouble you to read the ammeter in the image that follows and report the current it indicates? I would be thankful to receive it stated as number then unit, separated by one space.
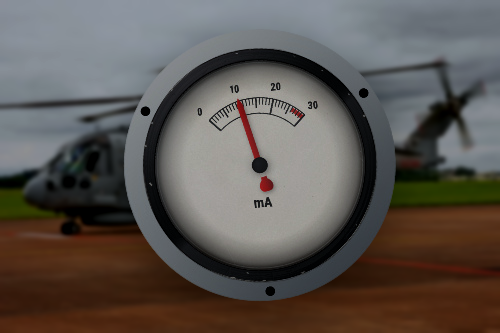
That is 10 mA
